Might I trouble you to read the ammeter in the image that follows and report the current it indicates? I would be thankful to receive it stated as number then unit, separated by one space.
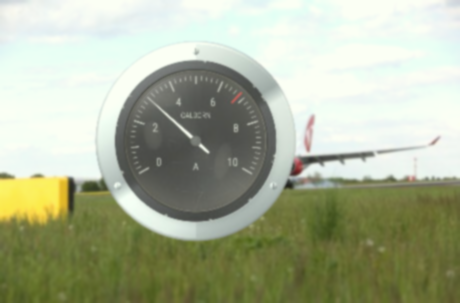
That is 3 A
